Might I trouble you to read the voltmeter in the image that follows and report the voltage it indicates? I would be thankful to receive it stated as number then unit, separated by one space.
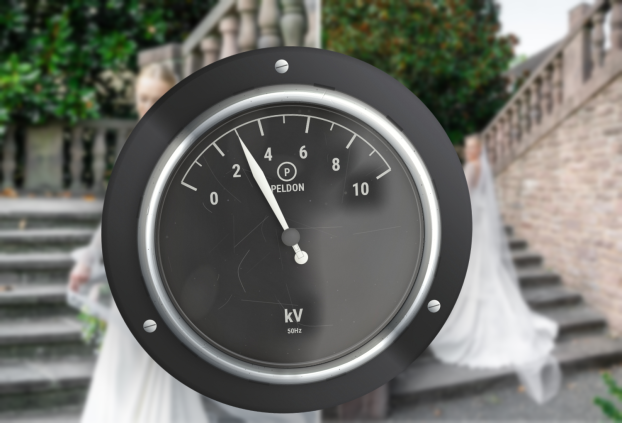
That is 3 kV
